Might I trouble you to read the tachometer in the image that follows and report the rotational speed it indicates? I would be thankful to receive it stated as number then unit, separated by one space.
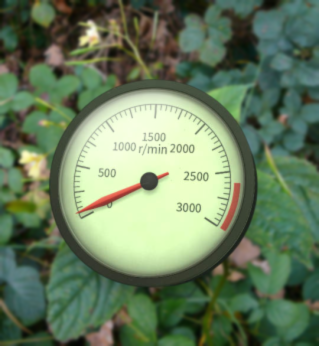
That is 50 rpm
